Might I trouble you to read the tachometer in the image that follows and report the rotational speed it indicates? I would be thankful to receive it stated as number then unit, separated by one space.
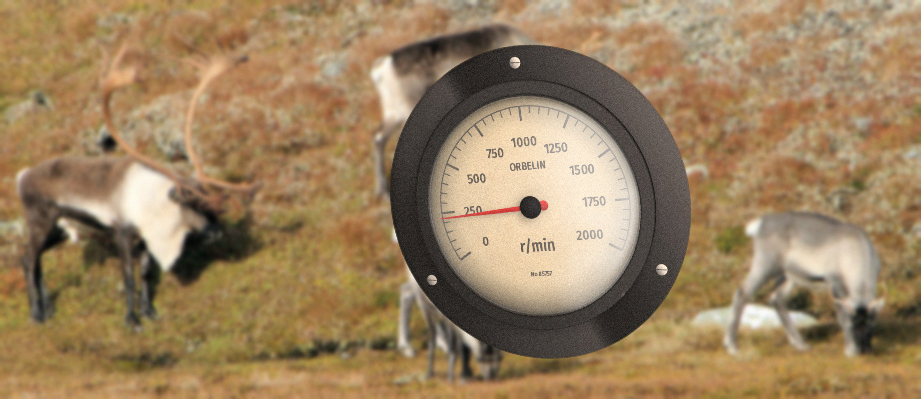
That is 225 rpm
